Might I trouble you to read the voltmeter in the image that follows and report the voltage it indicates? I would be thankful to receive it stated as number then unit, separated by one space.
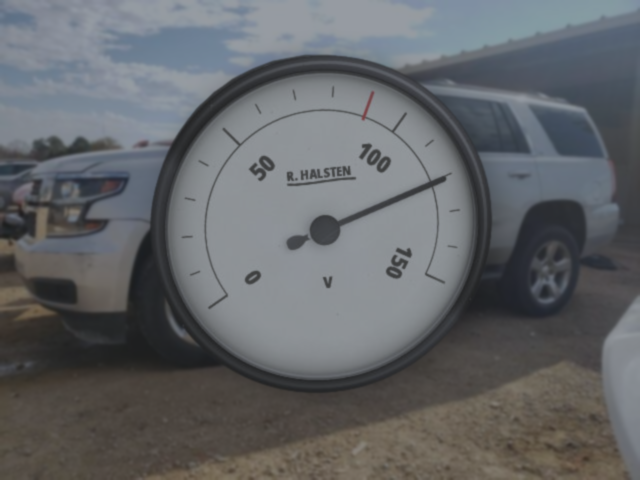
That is 120 V
